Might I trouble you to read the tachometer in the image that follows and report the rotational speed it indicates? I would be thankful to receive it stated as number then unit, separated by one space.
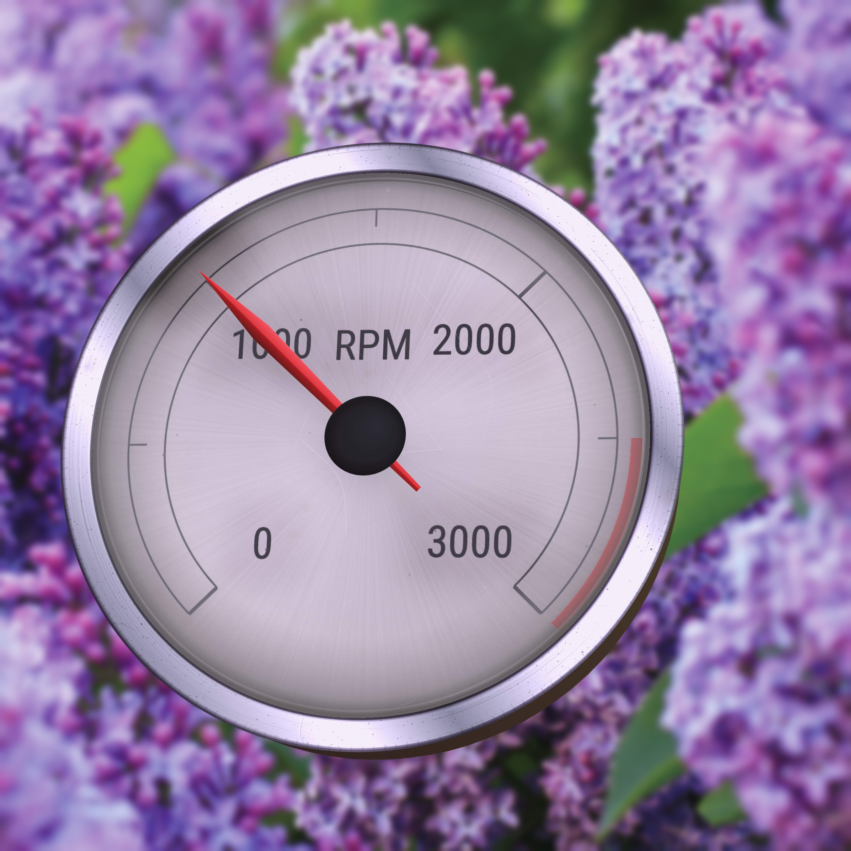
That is 1000 rpm
